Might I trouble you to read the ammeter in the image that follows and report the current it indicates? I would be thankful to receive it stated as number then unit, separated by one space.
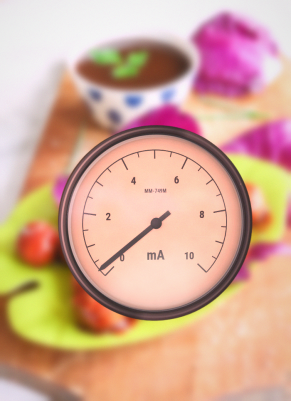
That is 0.25 mA
